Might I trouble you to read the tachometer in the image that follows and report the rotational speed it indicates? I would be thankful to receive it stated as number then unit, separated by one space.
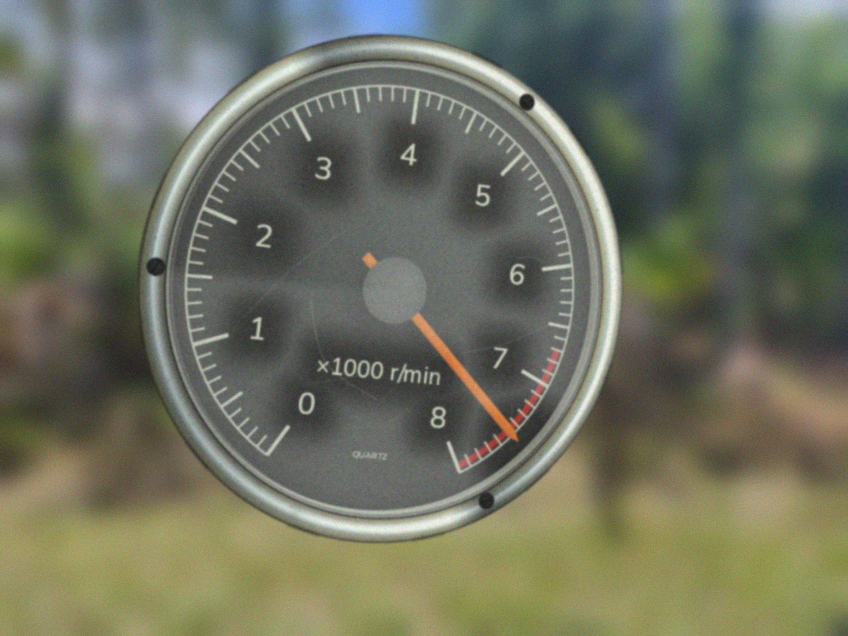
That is 7500 rpm
